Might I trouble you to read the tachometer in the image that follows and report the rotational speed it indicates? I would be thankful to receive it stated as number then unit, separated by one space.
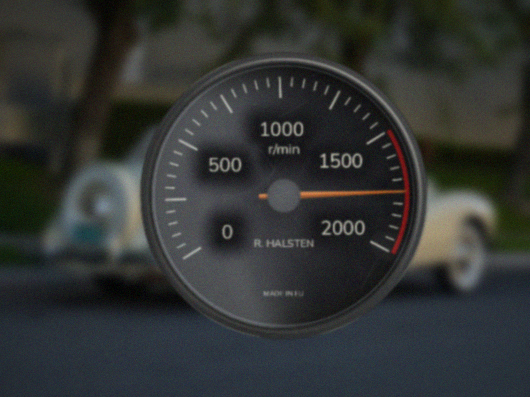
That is 1750 rpm
